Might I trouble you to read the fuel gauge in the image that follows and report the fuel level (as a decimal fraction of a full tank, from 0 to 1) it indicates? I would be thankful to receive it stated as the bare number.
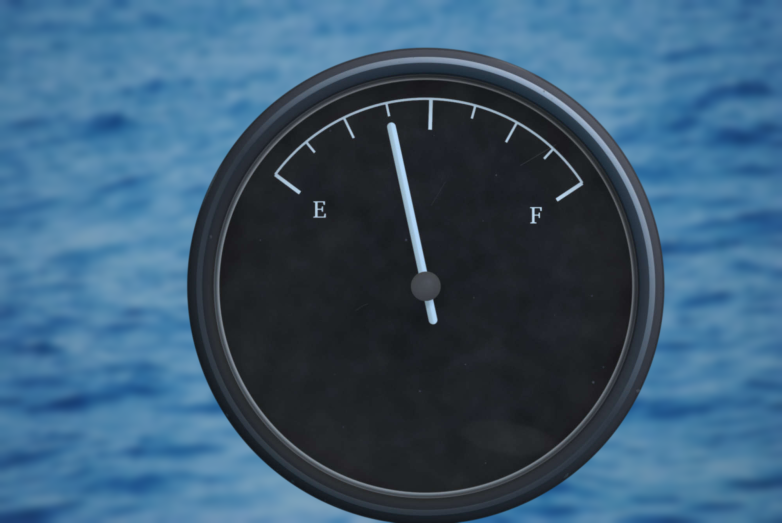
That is 0.375
